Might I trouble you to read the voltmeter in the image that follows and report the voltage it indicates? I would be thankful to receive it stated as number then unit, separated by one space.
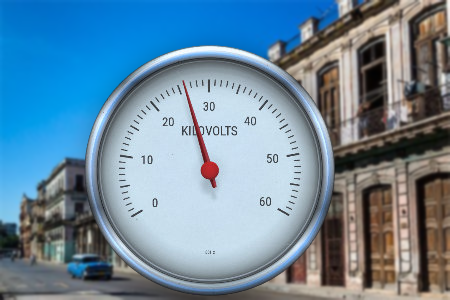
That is 26 kV
